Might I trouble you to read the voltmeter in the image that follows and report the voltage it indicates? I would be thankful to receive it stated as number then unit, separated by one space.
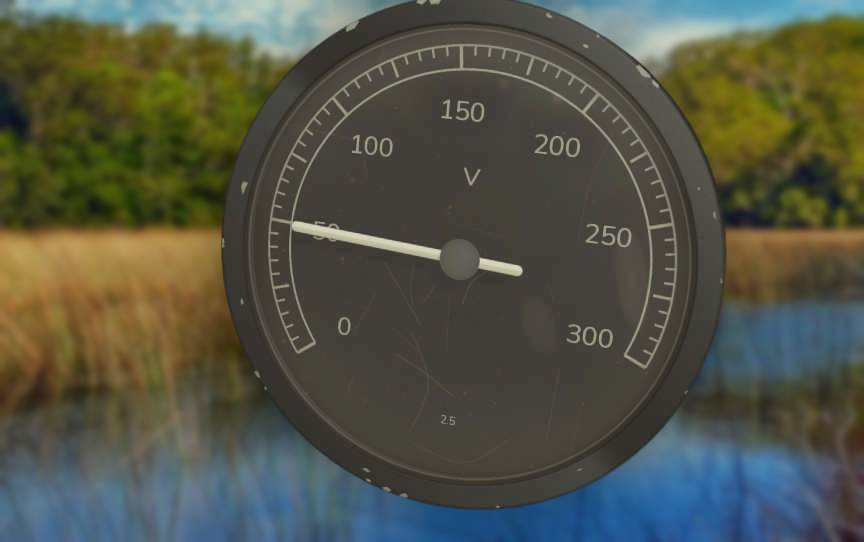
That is 50 V
